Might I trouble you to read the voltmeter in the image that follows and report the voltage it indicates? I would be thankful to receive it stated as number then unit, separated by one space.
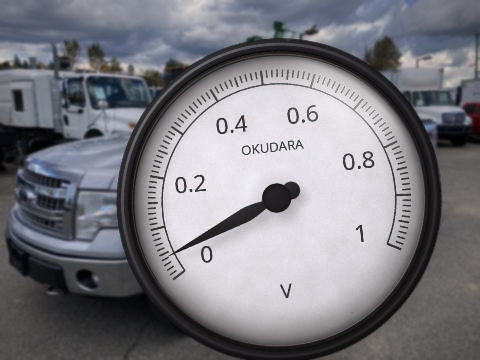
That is 0.04 V
